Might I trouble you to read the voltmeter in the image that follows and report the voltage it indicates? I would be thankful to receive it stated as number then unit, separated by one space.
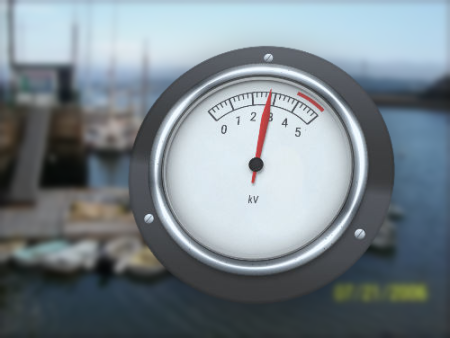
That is 2.8 kV
